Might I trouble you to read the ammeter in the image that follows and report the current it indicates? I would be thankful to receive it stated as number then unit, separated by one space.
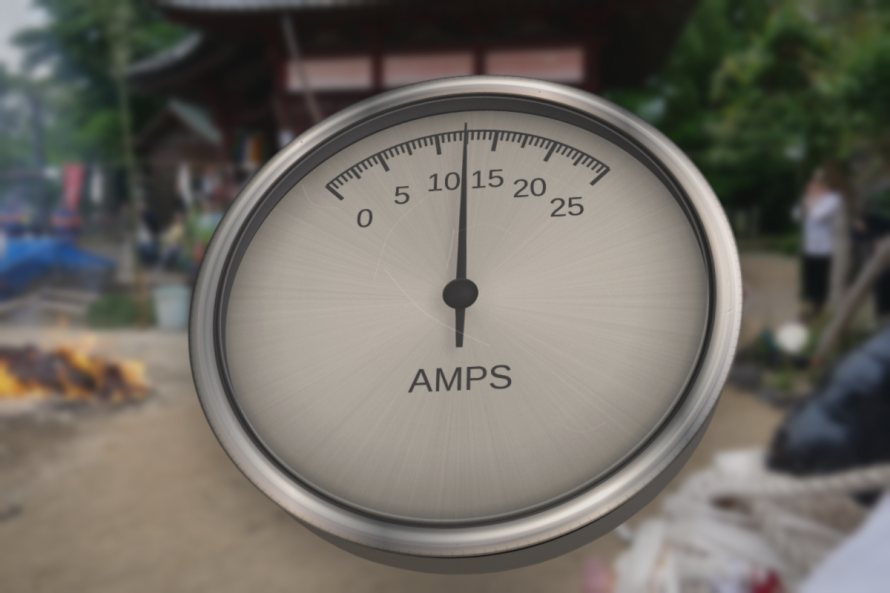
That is 12.5 A
